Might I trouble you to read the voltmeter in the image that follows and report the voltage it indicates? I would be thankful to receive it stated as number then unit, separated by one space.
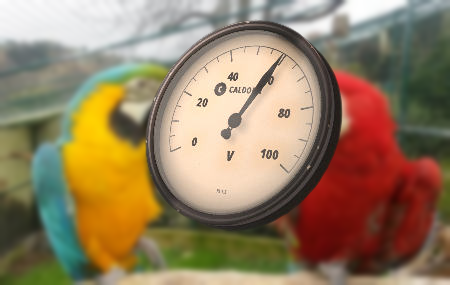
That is 60 V
